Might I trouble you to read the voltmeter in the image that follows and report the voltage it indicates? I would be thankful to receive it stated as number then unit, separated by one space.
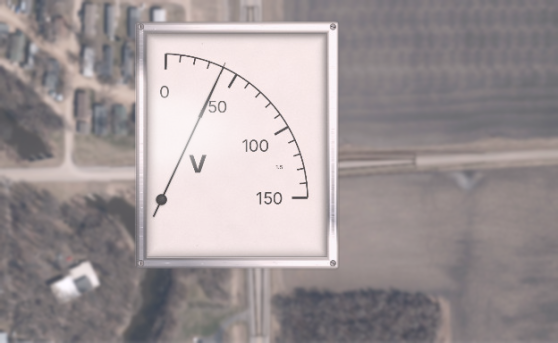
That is 40 V
